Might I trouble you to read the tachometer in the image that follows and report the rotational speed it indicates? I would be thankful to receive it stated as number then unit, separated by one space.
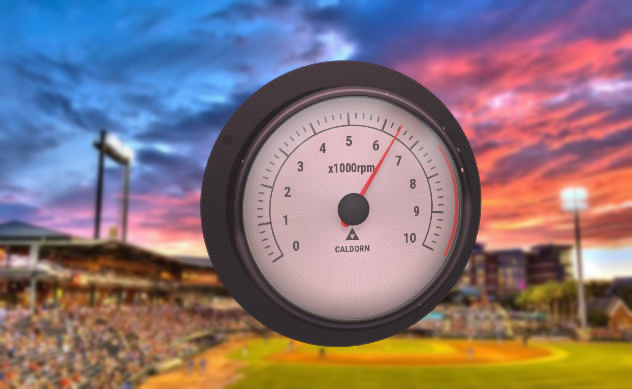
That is 6400 rpm
